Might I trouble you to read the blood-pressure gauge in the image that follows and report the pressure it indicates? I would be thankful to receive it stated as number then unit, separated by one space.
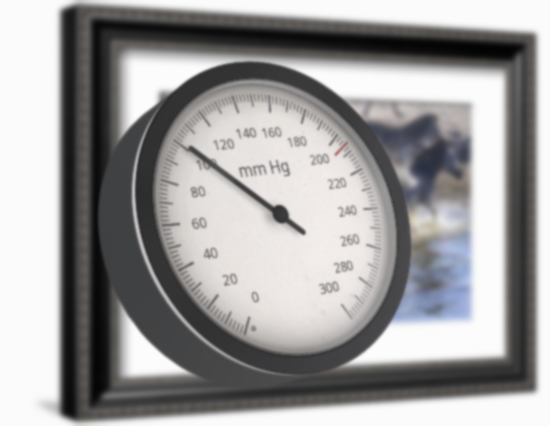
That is 100 mmHg
